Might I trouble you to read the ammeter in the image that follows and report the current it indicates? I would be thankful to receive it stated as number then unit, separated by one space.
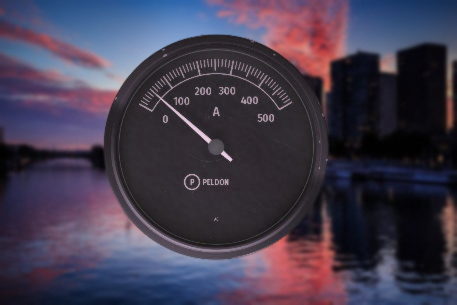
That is 50 A
